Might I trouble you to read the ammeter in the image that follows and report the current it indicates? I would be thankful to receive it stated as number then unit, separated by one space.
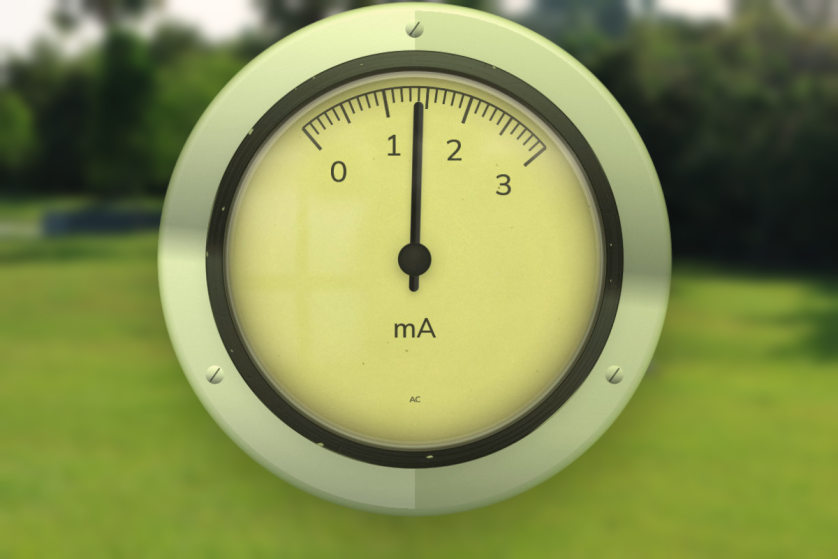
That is 1.4 mA
